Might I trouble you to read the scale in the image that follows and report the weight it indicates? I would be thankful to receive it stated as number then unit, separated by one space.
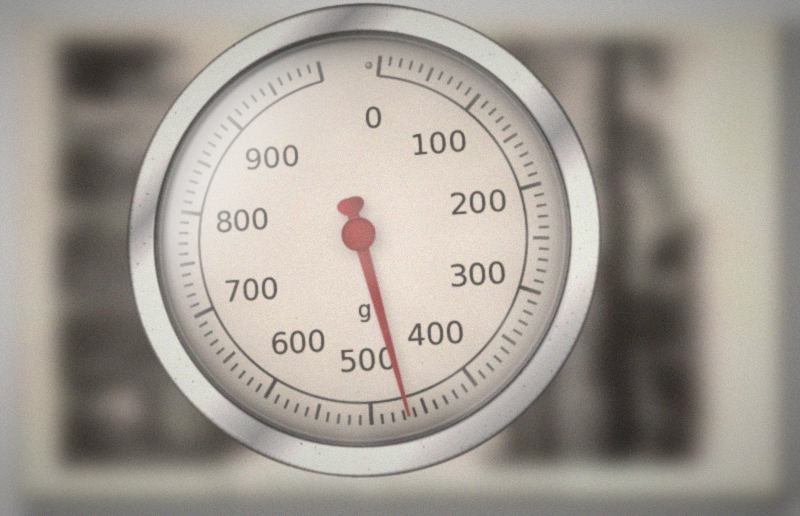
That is 465 g
